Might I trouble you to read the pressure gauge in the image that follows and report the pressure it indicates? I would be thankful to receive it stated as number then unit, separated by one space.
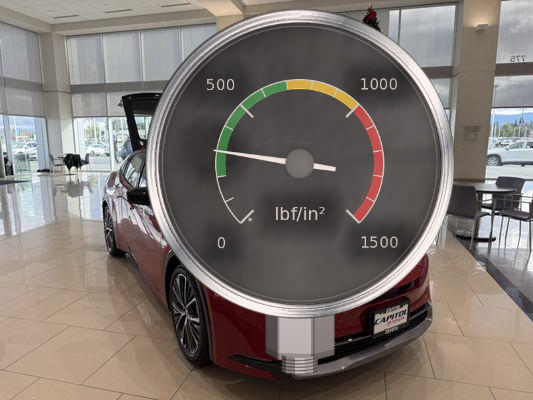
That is 300 psi
